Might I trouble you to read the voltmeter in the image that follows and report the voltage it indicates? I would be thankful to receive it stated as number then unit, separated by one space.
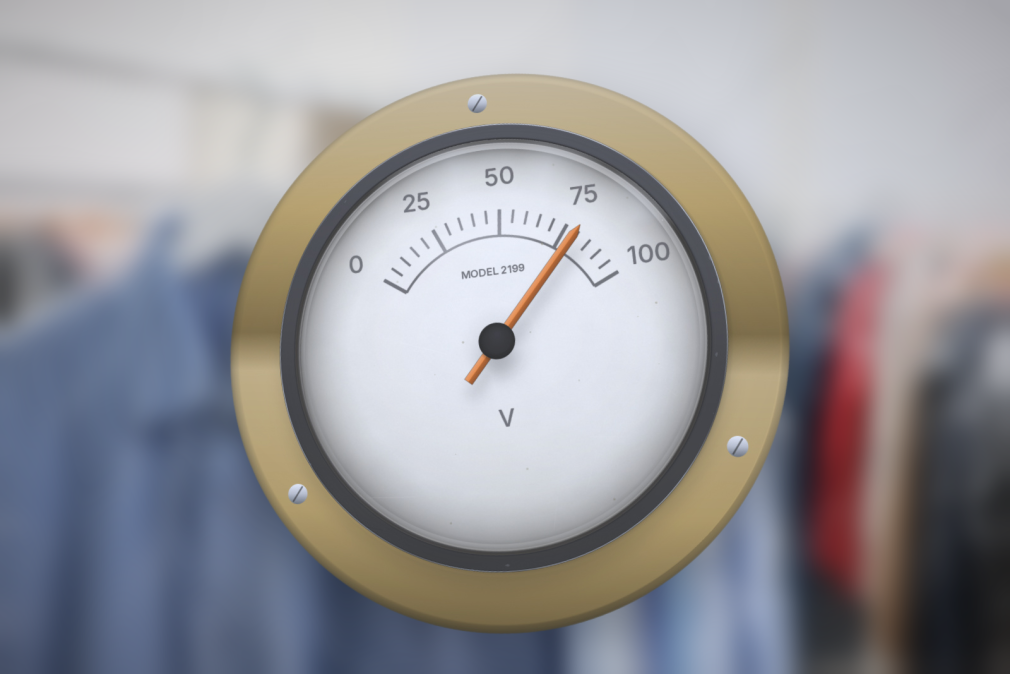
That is 80 V
